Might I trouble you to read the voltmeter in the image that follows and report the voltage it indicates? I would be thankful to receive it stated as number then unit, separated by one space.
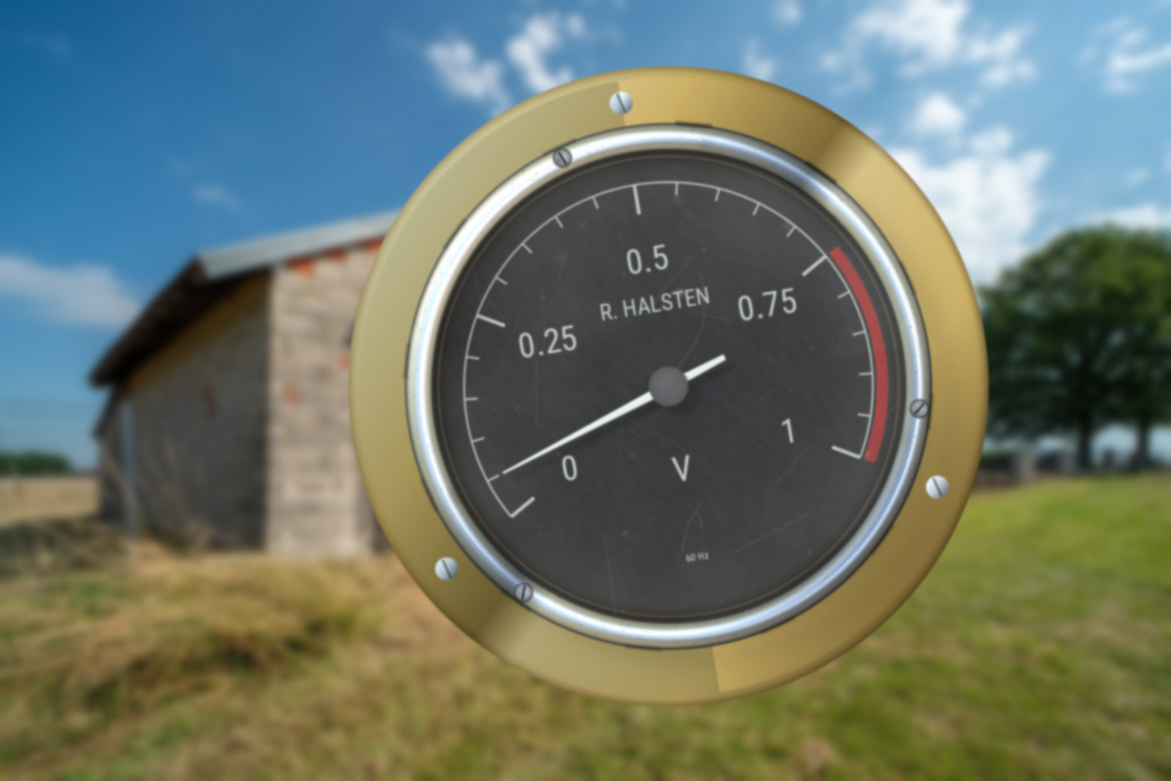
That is 0.05 V
